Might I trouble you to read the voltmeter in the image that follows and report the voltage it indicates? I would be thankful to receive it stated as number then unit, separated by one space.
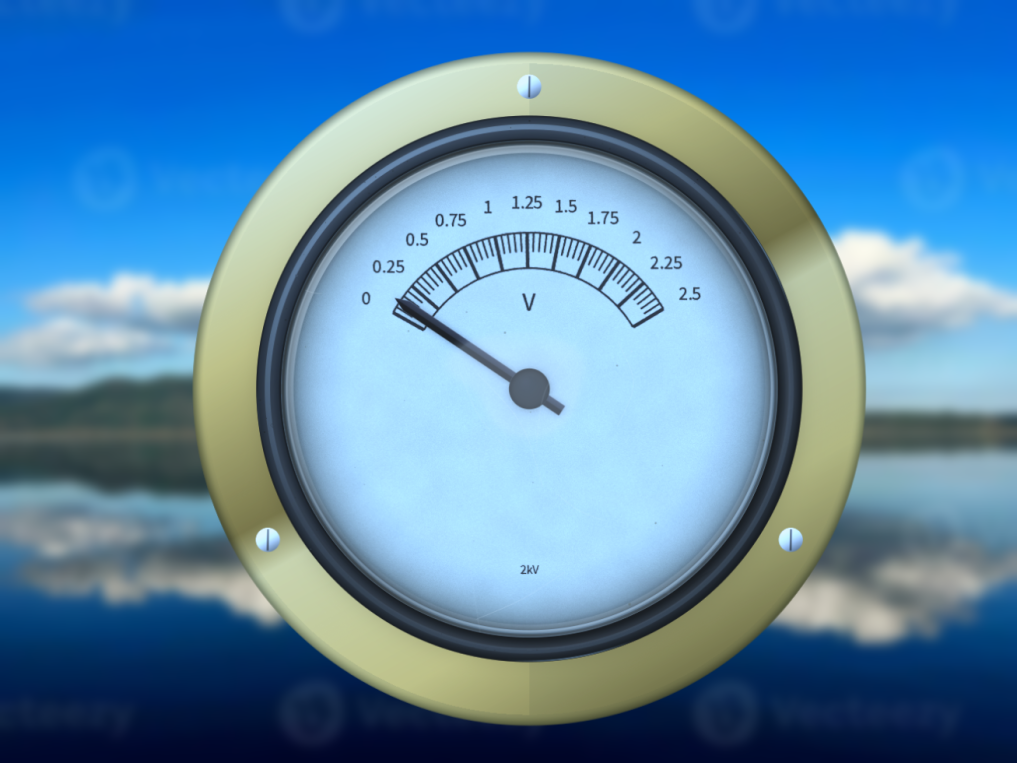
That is 0.1 V
